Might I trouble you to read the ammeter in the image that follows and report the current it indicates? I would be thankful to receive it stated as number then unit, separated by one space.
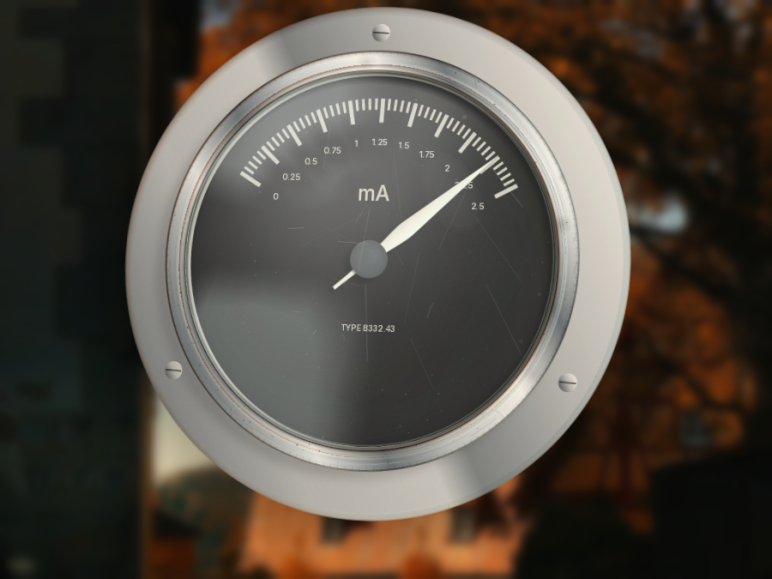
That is 2.25 mA
